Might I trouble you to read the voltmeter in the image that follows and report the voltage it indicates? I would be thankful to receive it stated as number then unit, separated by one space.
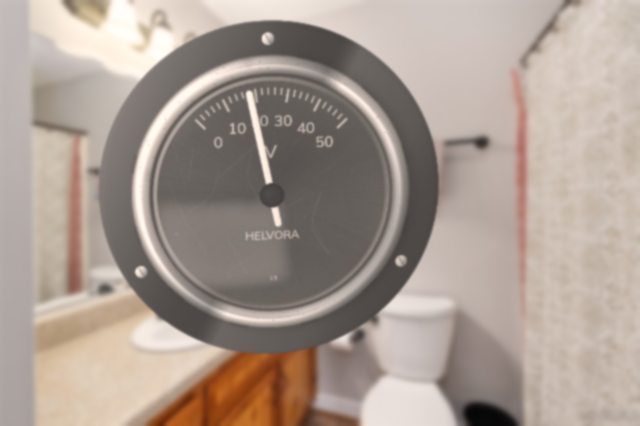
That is 18 V
